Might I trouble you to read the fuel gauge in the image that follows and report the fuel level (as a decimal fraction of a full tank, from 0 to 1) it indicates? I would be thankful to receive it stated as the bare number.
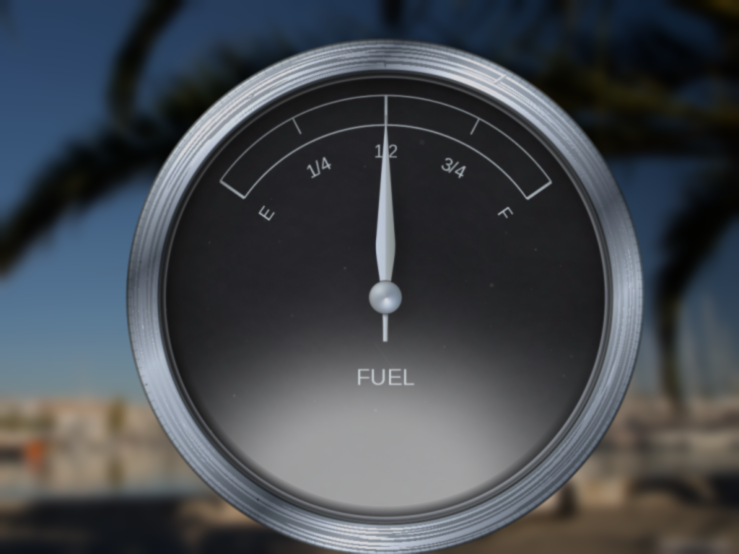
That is 0.5
